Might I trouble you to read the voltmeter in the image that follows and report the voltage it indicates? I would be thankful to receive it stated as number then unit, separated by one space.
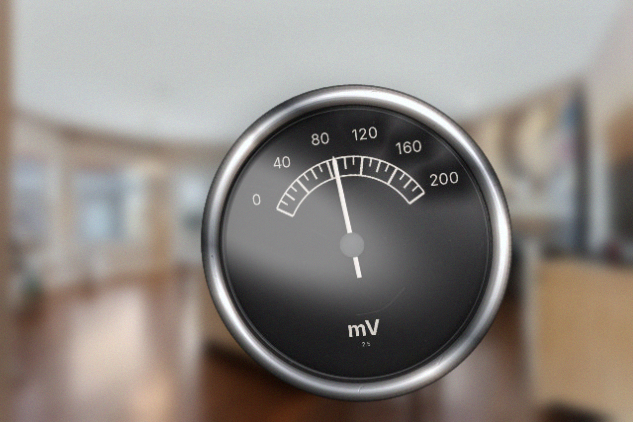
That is 90 mV
